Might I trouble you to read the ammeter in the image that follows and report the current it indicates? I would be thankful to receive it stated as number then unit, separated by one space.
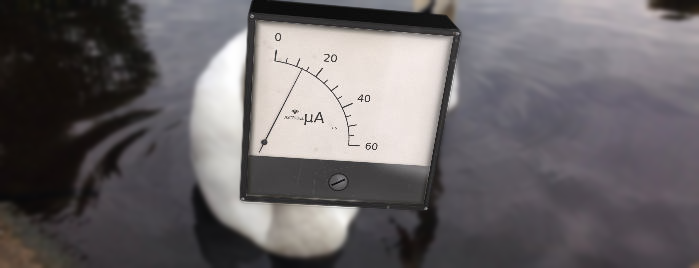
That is 12.5 µA
